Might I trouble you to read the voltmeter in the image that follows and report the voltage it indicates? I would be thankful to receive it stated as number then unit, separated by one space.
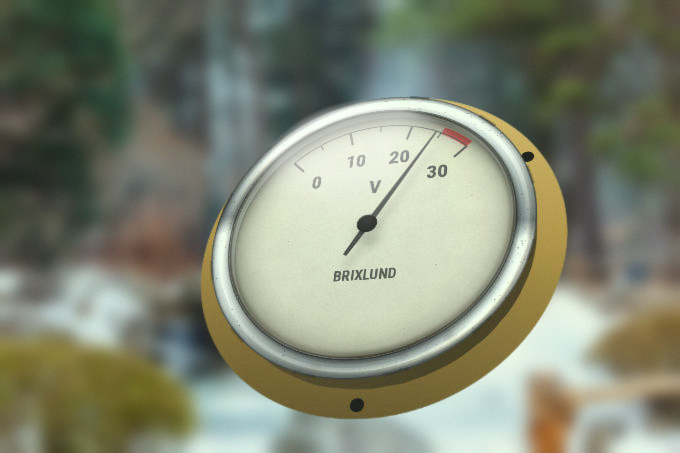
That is 25 V
